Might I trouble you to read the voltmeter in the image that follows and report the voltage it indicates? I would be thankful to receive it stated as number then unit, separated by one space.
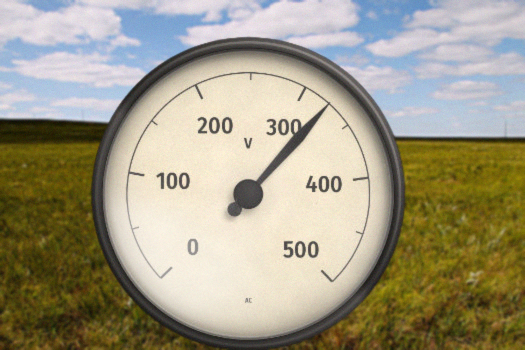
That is 325 V
